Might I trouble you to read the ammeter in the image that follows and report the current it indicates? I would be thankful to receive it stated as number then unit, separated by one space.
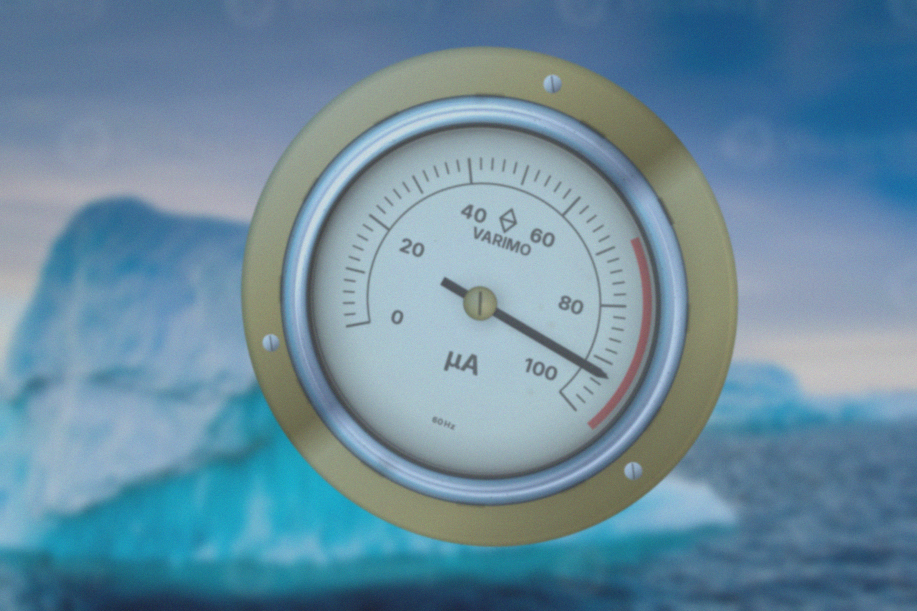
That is 92 µA
